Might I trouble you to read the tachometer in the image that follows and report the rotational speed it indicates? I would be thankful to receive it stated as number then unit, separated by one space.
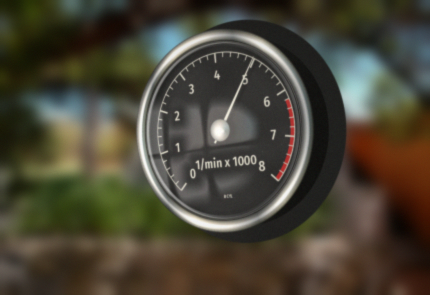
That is 5000 rpm
